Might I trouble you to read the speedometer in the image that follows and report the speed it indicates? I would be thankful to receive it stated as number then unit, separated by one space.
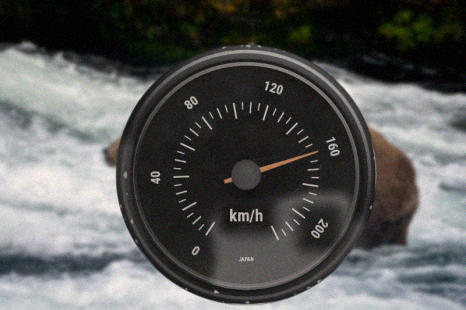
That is 160 km/h
